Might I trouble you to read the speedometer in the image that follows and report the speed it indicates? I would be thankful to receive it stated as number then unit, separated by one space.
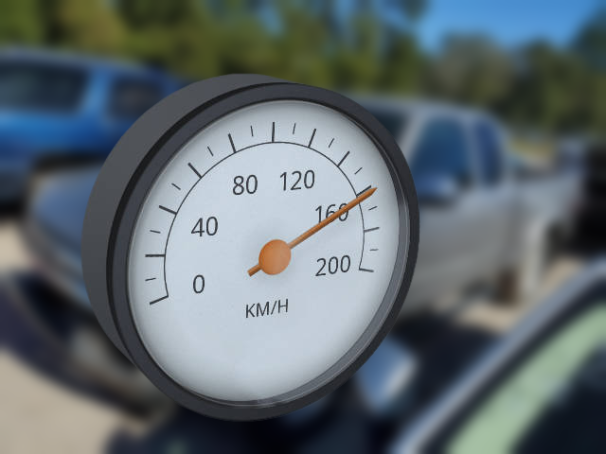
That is 160 km/h
